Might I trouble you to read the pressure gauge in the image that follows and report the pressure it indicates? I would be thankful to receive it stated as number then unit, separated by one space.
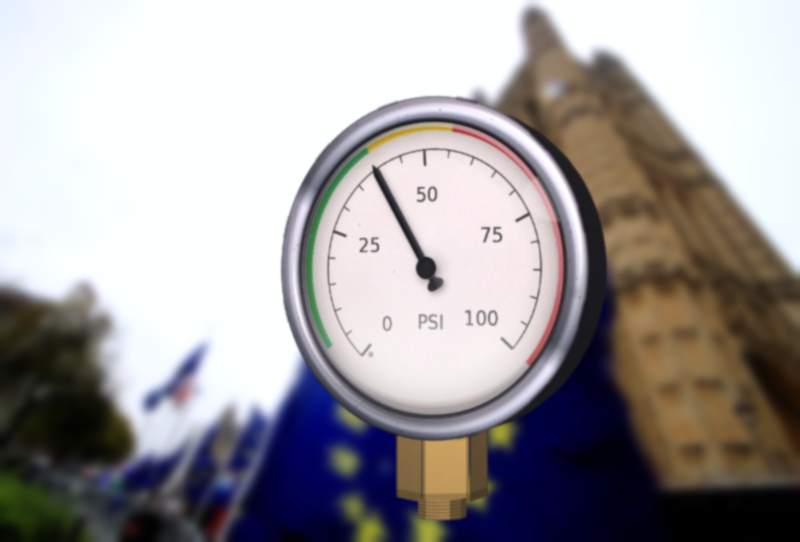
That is 40 psi
